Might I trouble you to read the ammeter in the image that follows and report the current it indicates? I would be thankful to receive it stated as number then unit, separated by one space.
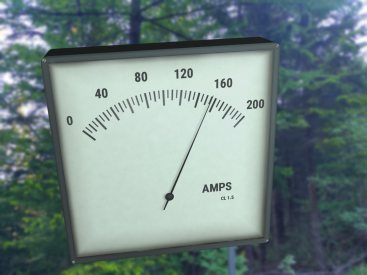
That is 155 A
